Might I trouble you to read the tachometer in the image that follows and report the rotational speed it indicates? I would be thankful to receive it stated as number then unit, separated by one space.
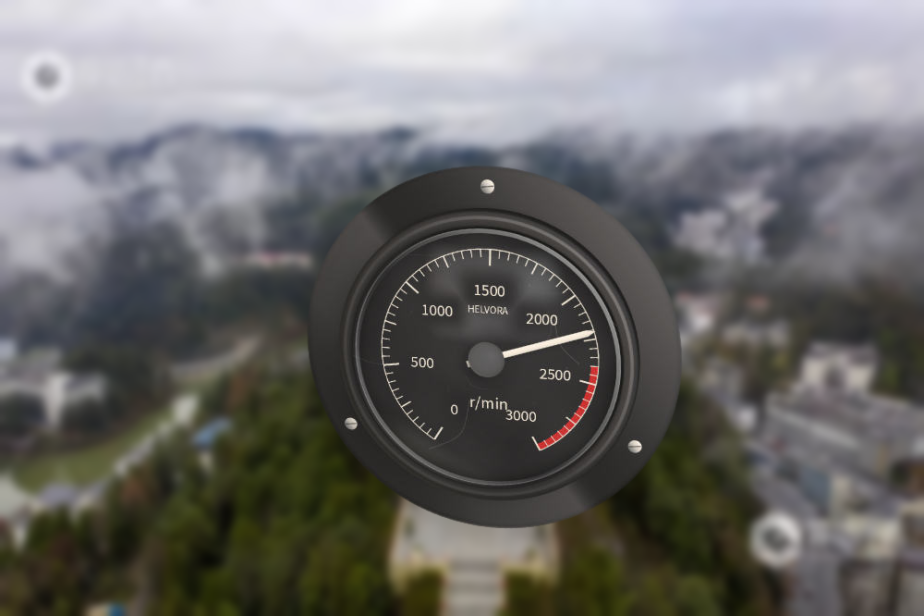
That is 2200 rpm
